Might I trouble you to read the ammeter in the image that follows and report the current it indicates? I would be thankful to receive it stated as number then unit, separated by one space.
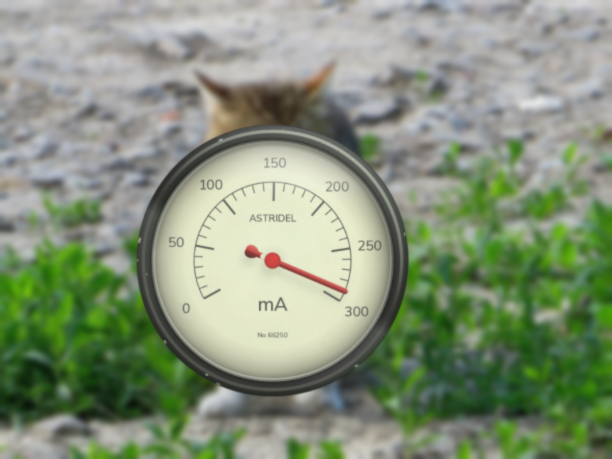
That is 290 mA
